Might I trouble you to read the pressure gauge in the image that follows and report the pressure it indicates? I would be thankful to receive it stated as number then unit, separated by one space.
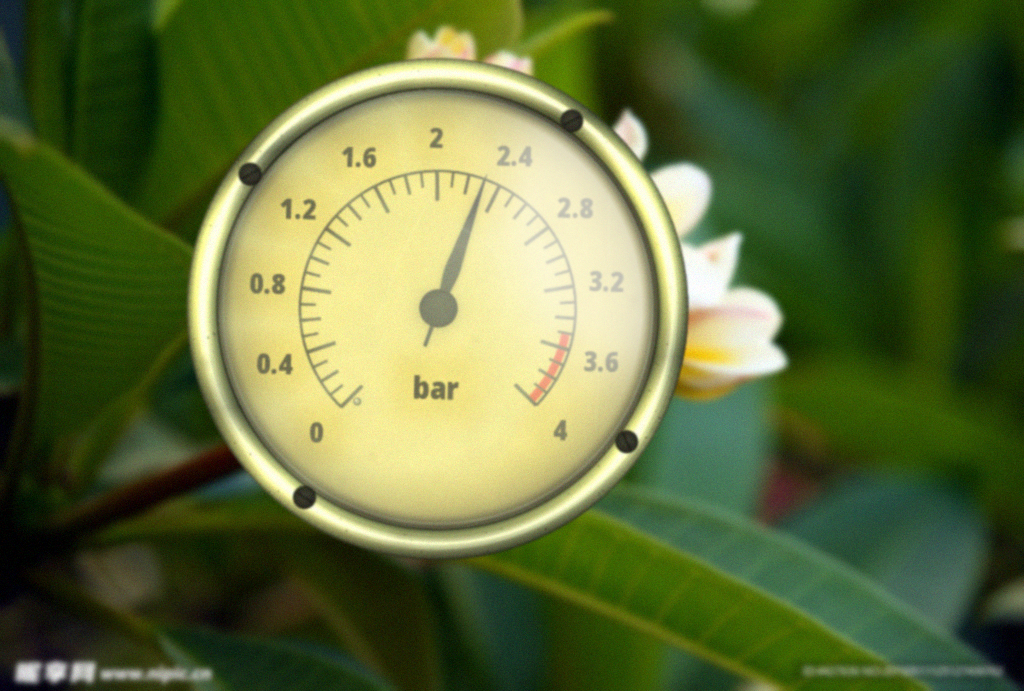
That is 2.3 bar
